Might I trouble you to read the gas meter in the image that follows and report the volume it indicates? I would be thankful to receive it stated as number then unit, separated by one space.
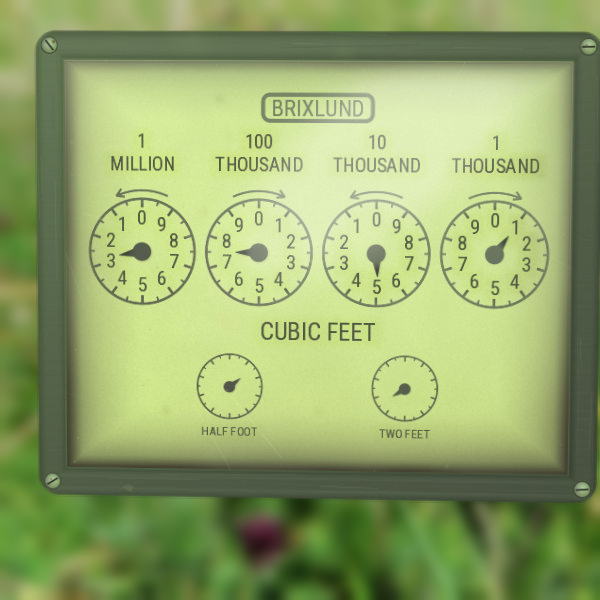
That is 275100 ft³
